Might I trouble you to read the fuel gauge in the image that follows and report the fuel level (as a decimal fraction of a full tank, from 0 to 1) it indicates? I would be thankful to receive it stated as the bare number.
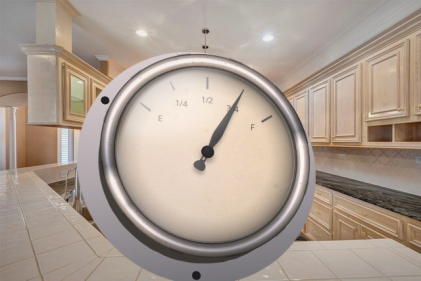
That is 0.75
